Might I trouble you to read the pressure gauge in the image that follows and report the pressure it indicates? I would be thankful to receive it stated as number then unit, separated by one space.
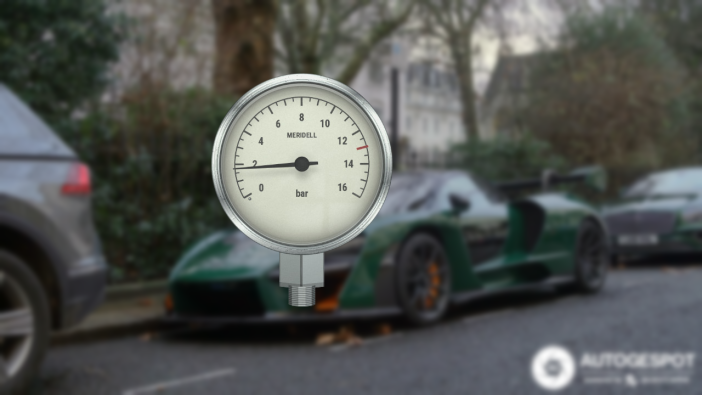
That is 1.75 bar
